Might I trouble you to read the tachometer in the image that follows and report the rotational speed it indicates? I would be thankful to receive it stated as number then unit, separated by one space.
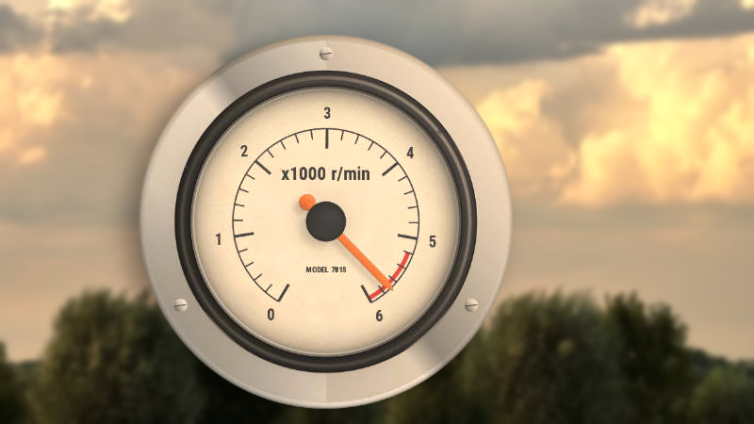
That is 5700 rpm
